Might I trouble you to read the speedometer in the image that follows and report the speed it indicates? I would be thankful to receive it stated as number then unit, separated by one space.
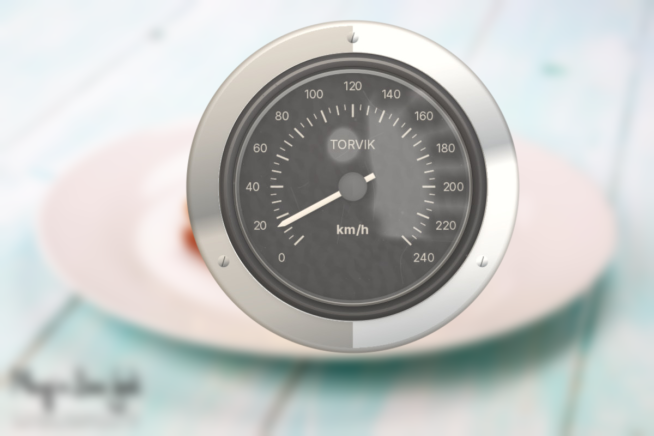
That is 15 km/h
